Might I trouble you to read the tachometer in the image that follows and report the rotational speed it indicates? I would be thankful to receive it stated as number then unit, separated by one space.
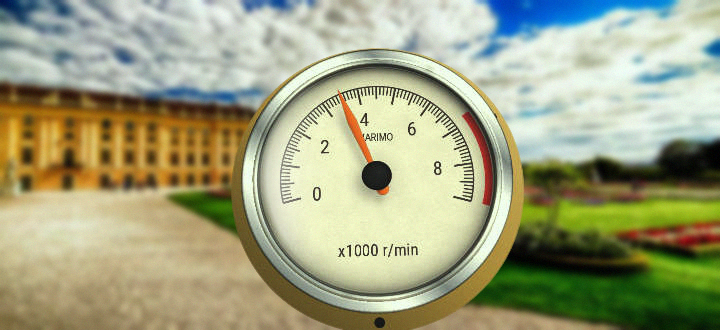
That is 3500 rpm
